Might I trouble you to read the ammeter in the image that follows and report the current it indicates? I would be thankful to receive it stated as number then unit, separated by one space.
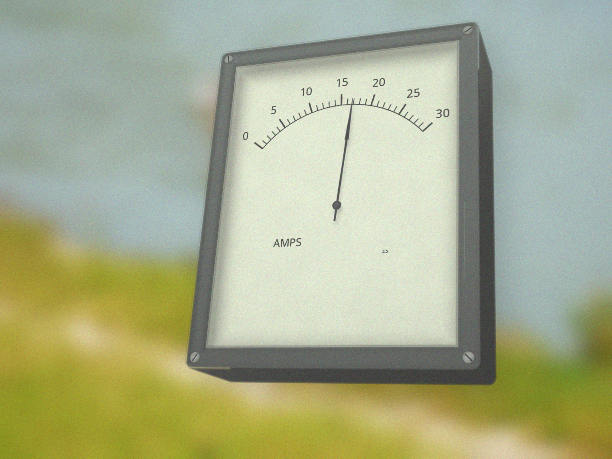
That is 17 A
